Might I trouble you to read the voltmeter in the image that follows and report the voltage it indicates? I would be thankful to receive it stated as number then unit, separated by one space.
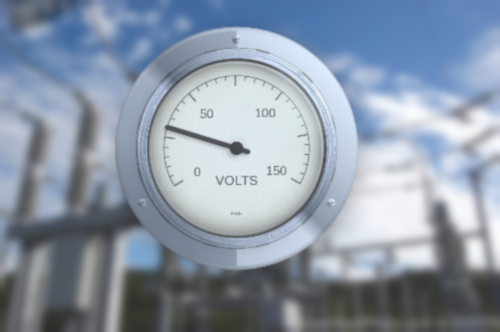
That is 30 V
